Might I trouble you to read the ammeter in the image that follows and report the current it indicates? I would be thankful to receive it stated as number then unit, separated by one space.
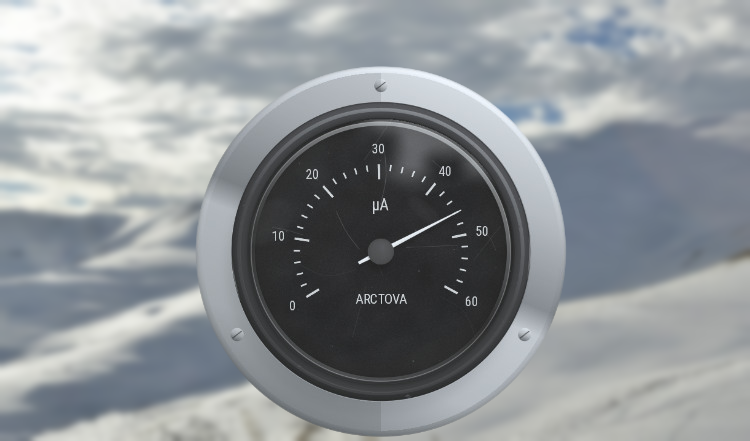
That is 46 µA
